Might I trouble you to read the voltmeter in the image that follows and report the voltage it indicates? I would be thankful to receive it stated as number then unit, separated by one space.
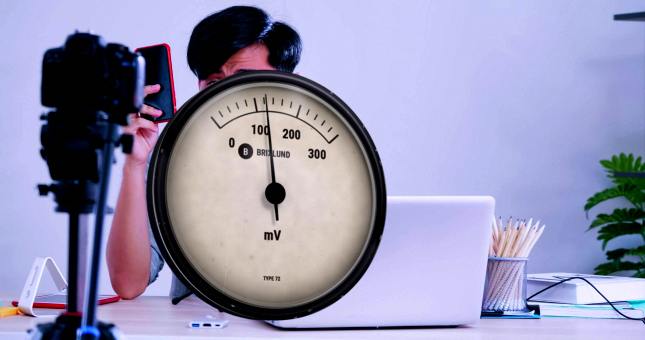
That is 120 mV
